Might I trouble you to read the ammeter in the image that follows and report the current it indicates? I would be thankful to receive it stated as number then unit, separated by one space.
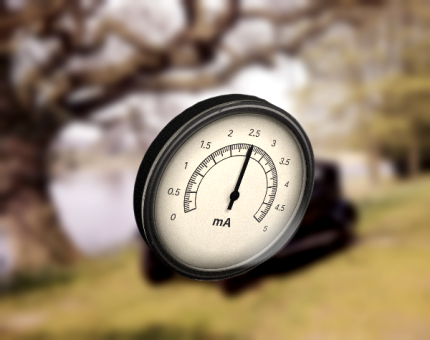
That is 2.5 mA
